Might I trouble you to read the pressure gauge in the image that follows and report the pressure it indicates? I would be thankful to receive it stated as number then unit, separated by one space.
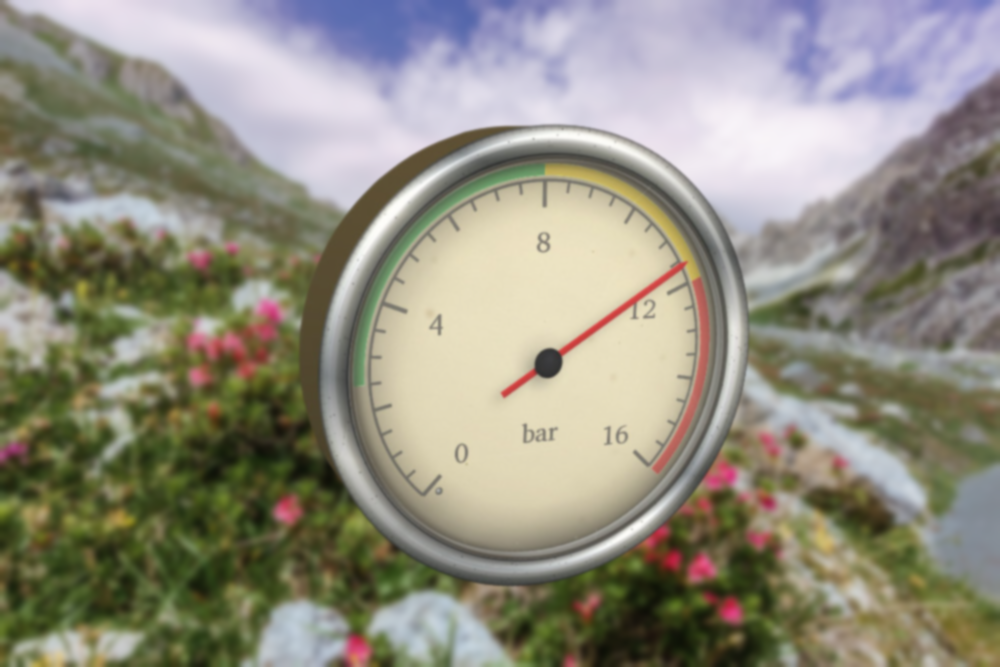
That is 11.5 bar
